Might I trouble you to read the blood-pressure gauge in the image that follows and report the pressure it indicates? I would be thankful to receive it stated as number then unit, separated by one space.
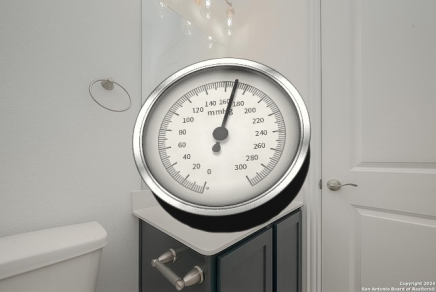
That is 170 mmHg
